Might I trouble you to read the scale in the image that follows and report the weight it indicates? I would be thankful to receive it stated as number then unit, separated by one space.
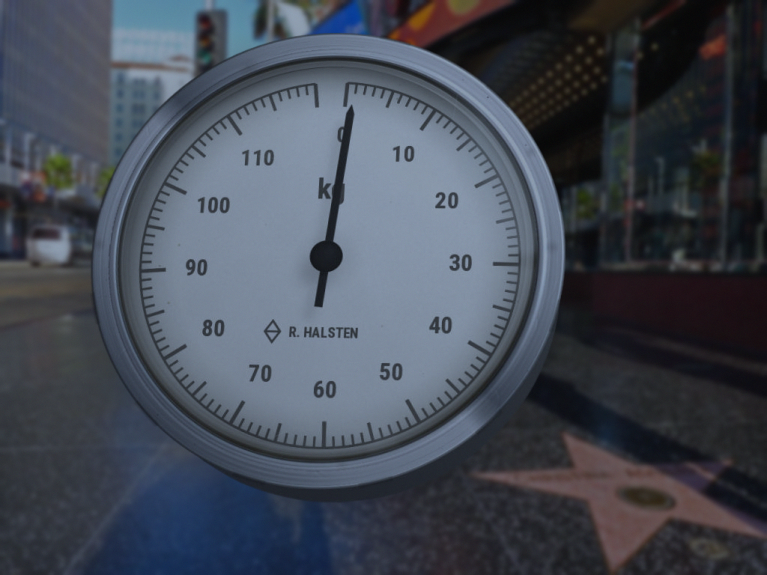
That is 1 kg
